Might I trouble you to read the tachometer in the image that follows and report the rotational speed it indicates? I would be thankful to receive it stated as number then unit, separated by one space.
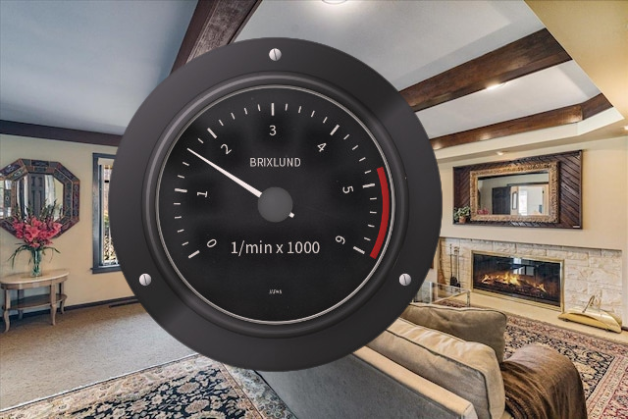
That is 1600 rpm
